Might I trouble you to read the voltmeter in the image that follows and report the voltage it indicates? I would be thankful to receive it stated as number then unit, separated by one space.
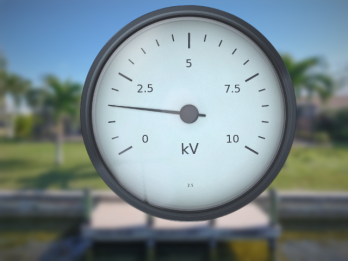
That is 1.5 kV
